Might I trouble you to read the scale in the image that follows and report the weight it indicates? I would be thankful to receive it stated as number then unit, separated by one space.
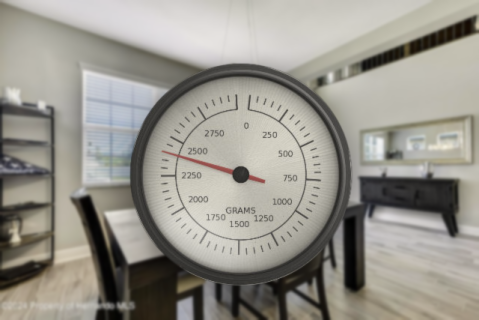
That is 2400 g
